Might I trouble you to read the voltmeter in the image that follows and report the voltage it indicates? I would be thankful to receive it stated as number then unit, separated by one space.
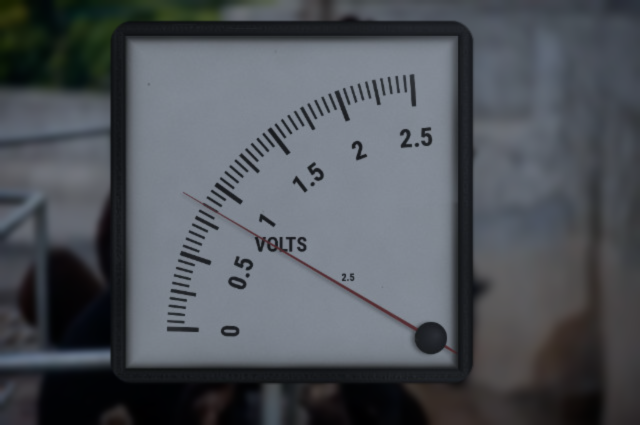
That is 0.85 V
